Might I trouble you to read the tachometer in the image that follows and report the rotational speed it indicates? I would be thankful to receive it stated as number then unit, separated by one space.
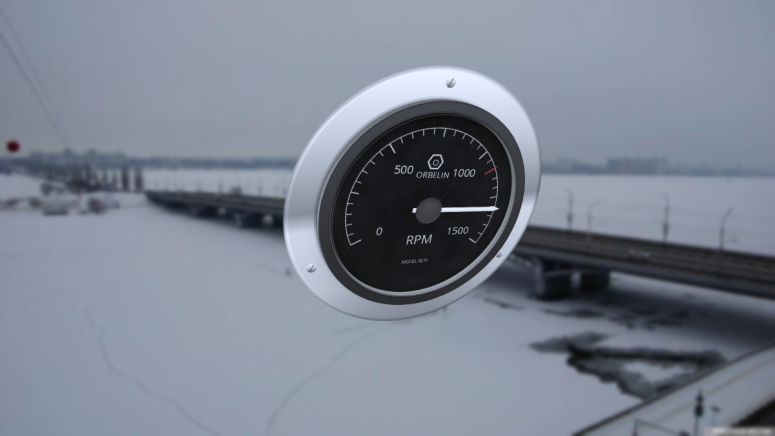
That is 1300 rpm
